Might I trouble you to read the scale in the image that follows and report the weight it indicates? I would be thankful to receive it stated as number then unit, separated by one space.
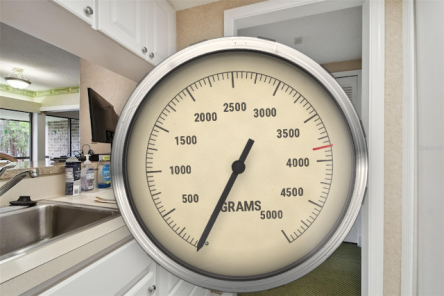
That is 0 g
